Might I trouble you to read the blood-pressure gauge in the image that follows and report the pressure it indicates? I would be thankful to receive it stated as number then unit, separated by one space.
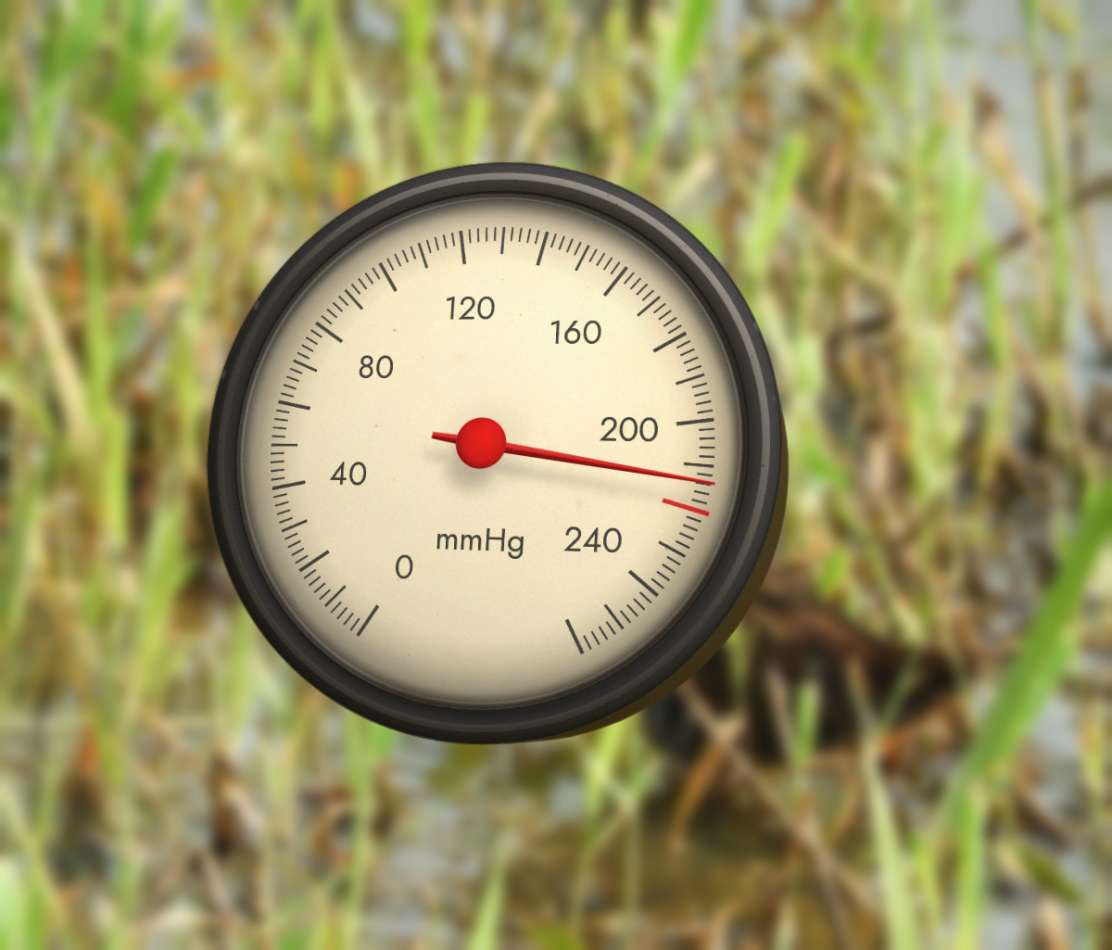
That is 214 mmHg
